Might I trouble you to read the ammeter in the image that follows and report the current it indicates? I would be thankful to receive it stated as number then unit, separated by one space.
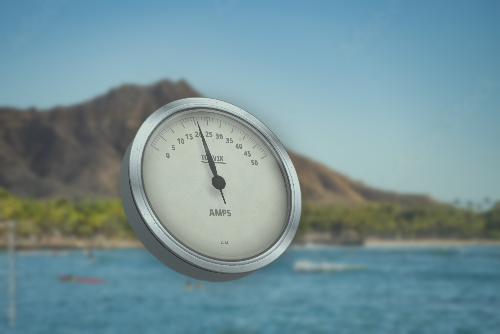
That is 20 A
